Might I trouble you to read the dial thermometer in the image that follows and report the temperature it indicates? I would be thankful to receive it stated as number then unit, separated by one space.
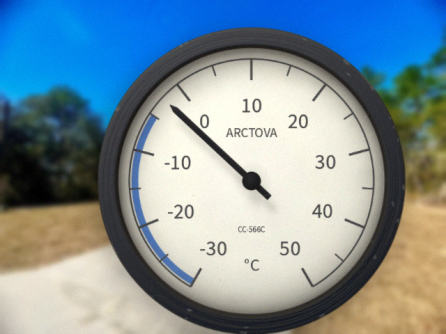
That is -2.5 °C
